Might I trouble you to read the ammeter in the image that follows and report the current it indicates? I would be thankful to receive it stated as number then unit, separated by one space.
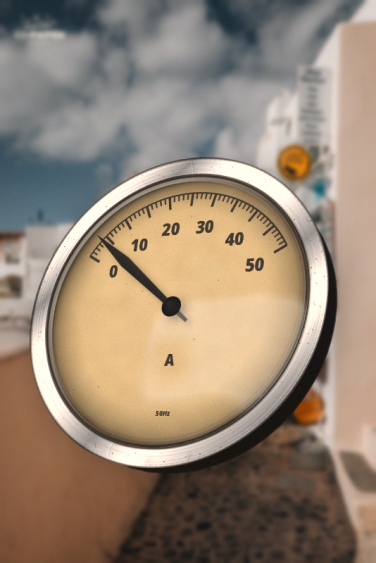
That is 4 A
